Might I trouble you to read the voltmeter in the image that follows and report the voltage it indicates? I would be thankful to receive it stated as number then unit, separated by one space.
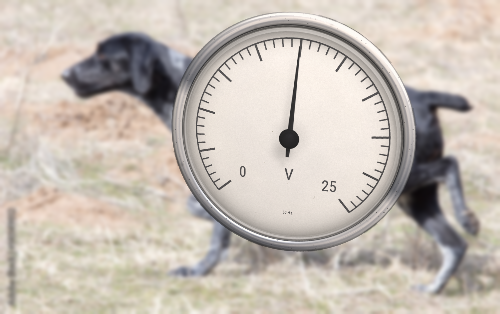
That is 12.5 V
